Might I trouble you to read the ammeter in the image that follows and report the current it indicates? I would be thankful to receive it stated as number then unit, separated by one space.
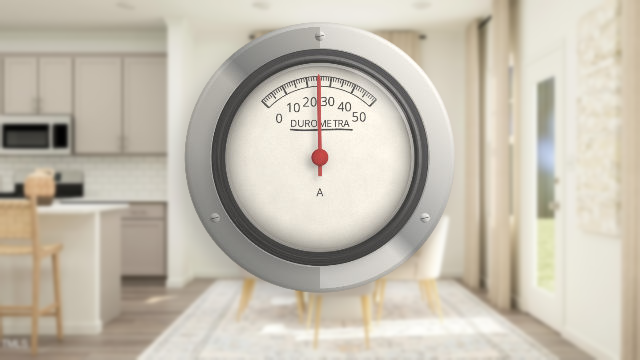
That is 25 A
